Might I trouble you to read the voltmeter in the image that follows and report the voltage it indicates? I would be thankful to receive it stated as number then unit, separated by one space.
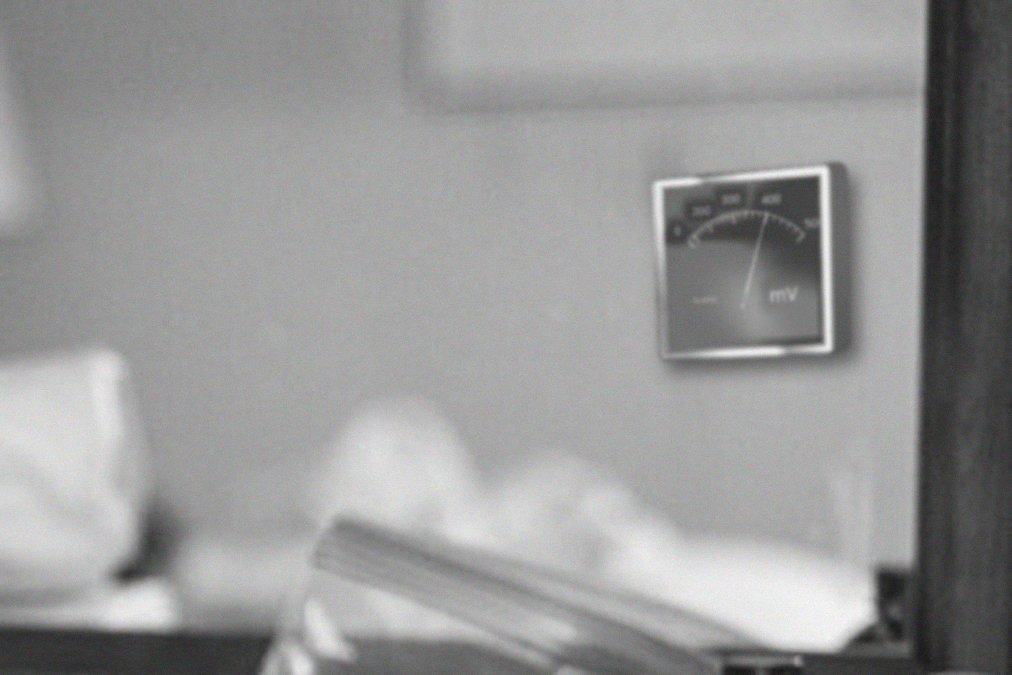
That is 400 mV
